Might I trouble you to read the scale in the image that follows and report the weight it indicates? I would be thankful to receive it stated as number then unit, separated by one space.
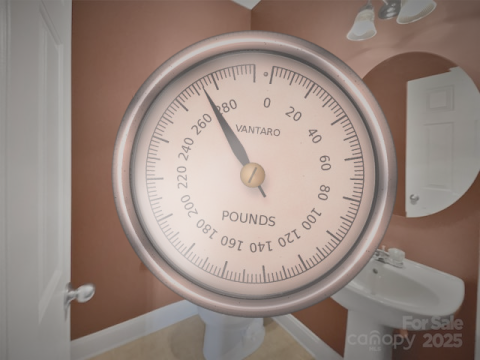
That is 274 lb
